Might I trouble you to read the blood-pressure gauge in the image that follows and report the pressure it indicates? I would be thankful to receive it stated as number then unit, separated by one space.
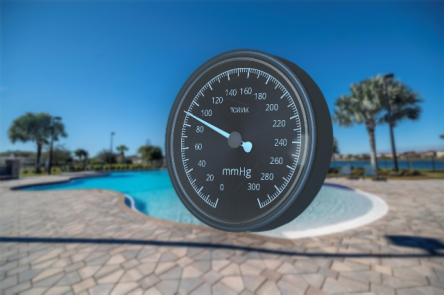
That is 90 mmHg
